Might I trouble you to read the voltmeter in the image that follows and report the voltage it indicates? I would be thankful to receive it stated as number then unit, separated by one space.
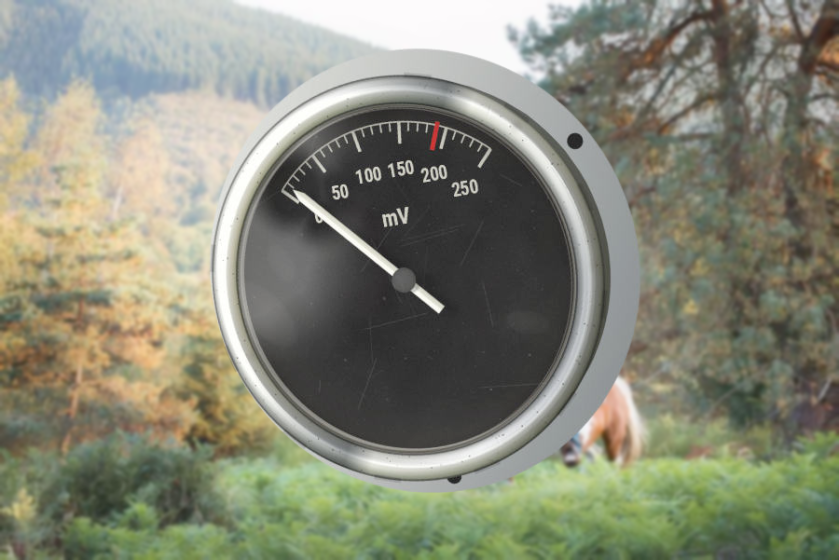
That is 10 mV
